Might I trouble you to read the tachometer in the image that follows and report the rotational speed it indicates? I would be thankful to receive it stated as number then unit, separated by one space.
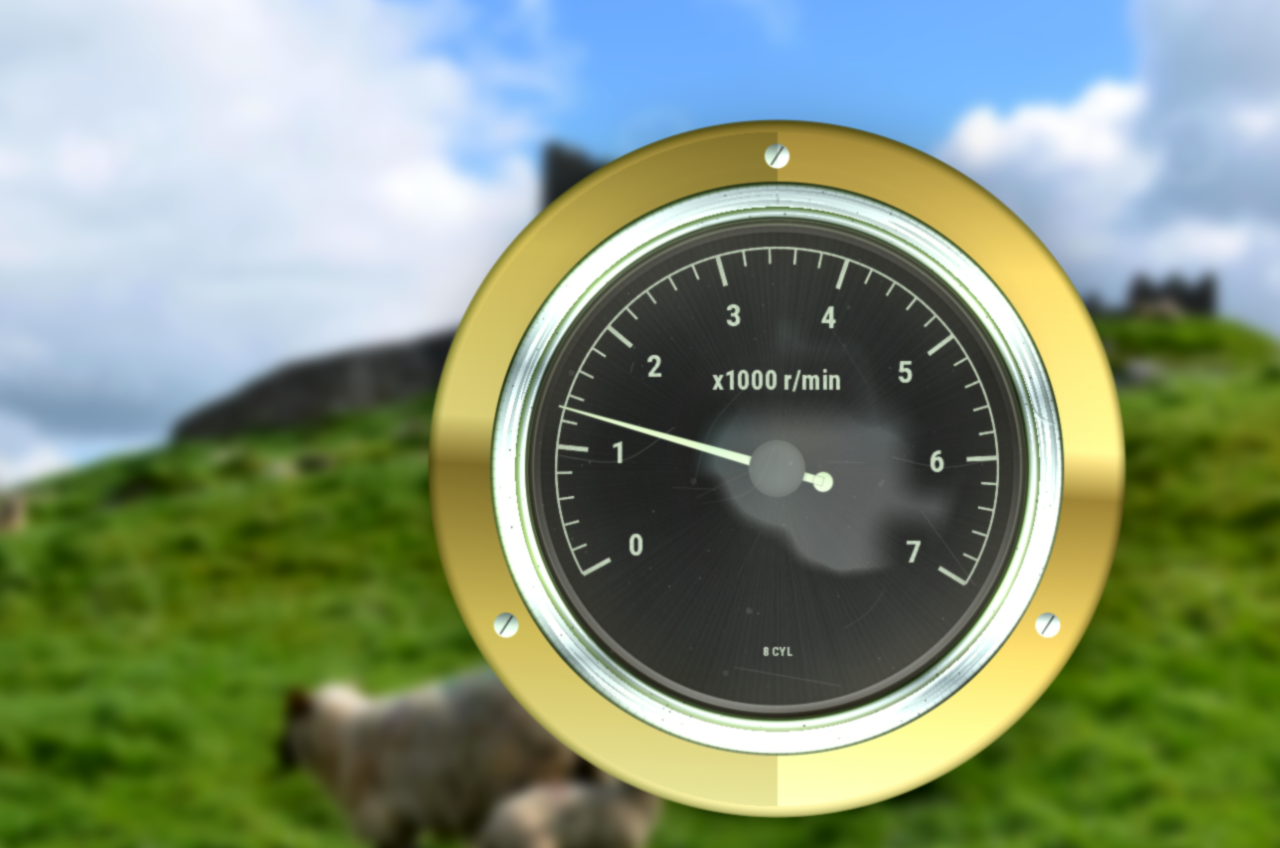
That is 1300 rpm
